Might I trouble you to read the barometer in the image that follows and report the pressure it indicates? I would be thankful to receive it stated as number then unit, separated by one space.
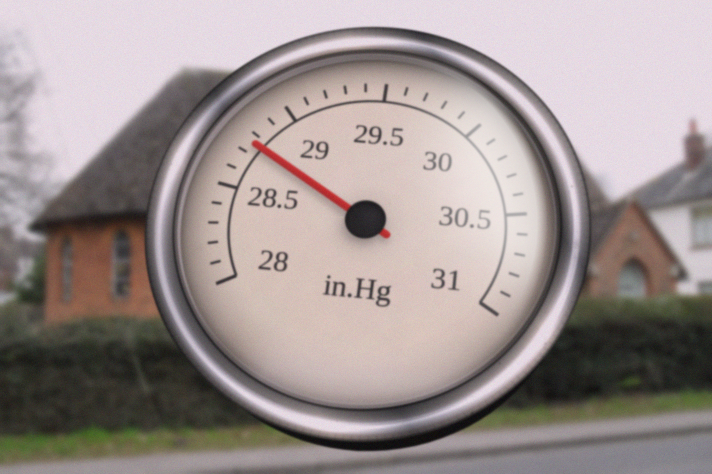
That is 28.75 inHg
